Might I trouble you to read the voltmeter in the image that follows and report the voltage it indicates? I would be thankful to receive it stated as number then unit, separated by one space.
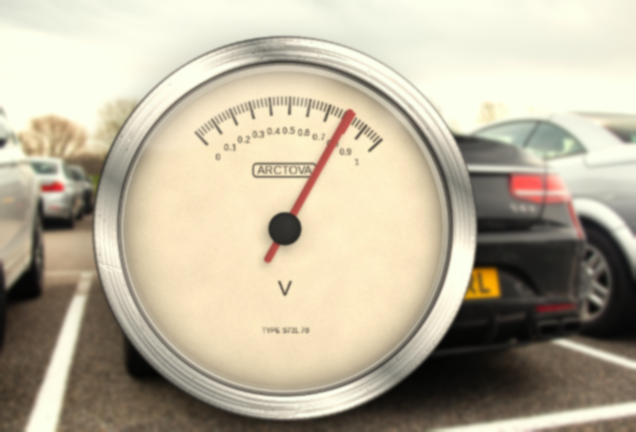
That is 0.8 V
